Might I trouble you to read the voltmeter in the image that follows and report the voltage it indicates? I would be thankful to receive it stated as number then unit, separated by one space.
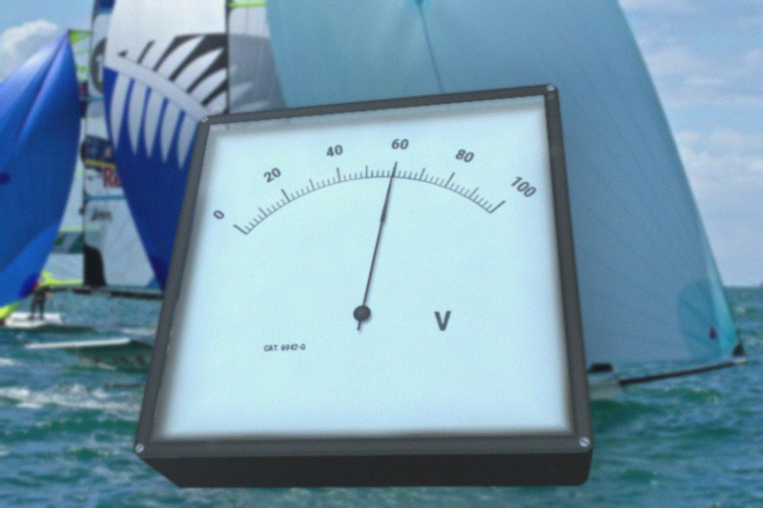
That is 60 V
